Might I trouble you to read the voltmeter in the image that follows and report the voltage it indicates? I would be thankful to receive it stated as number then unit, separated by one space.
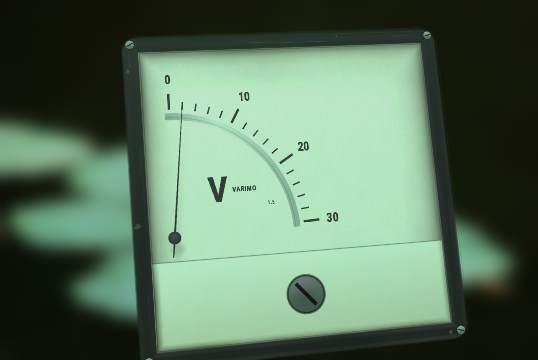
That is 2 V
